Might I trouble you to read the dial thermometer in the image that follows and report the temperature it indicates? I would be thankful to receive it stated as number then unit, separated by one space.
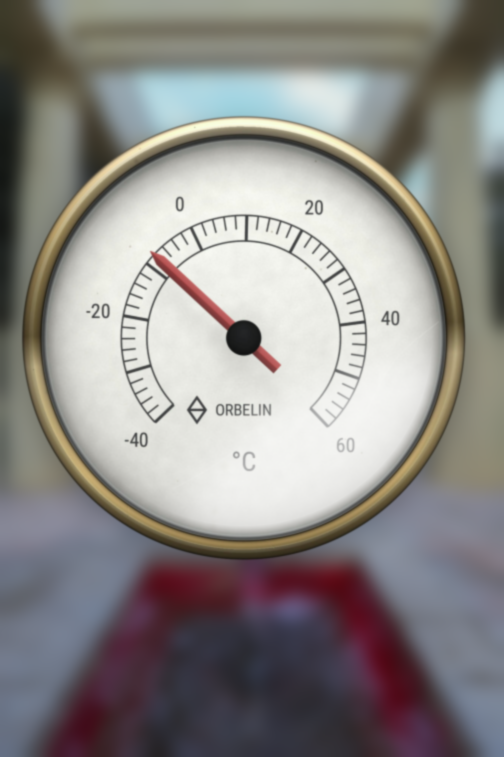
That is -8 °C
